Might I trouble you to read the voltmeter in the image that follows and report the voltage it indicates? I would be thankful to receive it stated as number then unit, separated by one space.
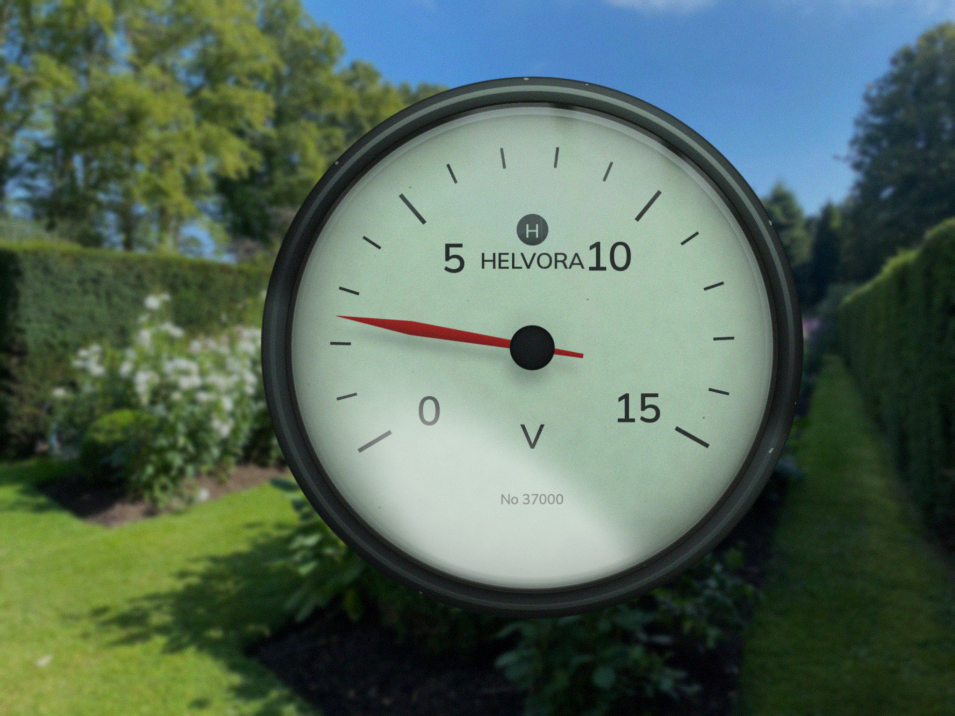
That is 2.5 V
